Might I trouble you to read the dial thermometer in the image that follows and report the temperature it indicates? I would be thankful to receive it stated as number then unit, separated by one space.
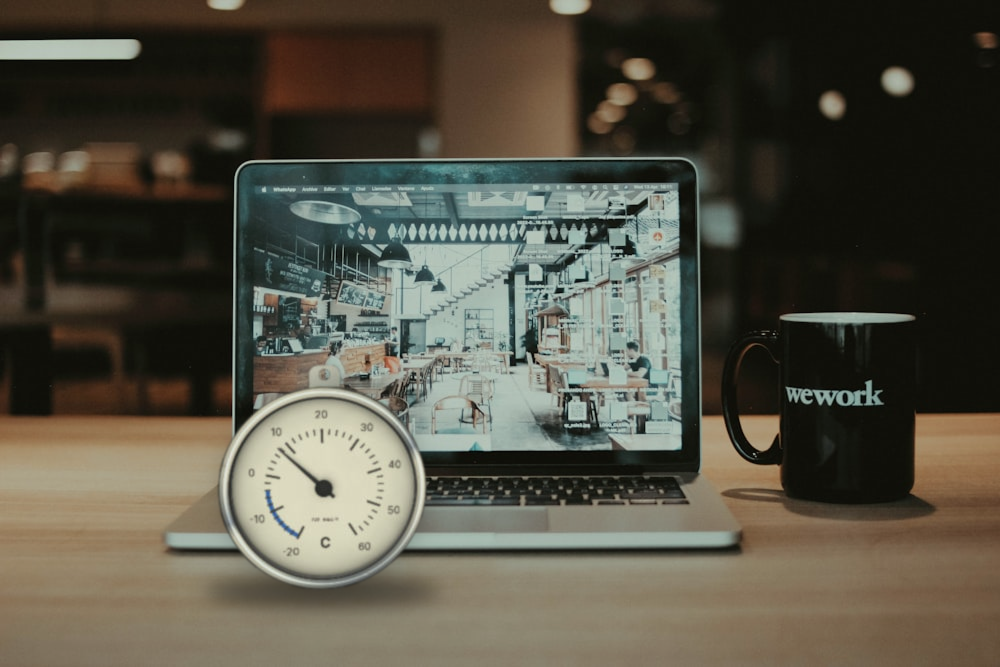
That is 8 °C
